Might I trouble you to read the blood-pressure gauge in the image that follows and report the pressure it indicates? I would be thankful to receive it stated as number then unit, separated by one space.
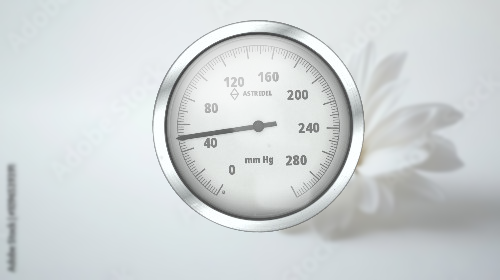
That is 50 mmHg
